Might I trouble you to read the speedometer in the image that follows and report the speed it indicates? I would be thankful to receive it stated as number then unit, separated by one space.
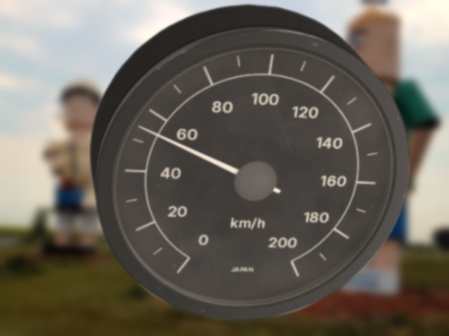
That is 55 km/h
